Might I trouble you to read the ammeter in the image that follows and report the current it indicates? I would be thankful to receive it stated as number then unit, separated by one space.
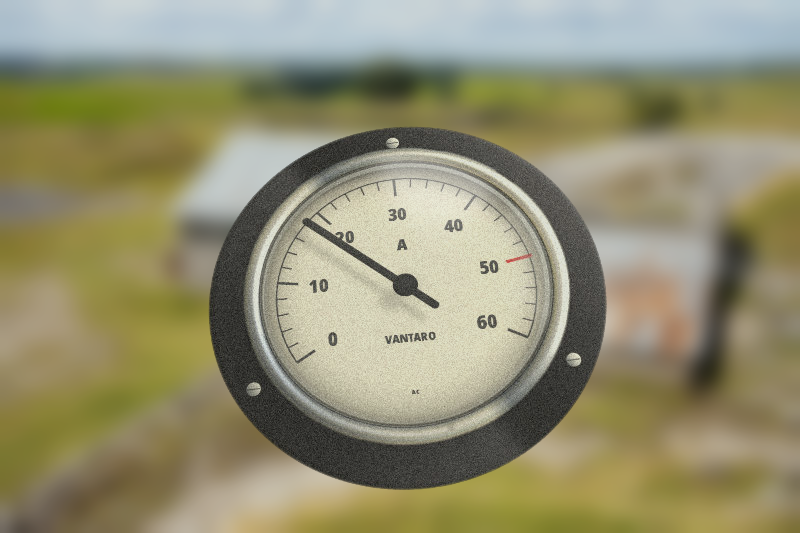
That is 18 A
